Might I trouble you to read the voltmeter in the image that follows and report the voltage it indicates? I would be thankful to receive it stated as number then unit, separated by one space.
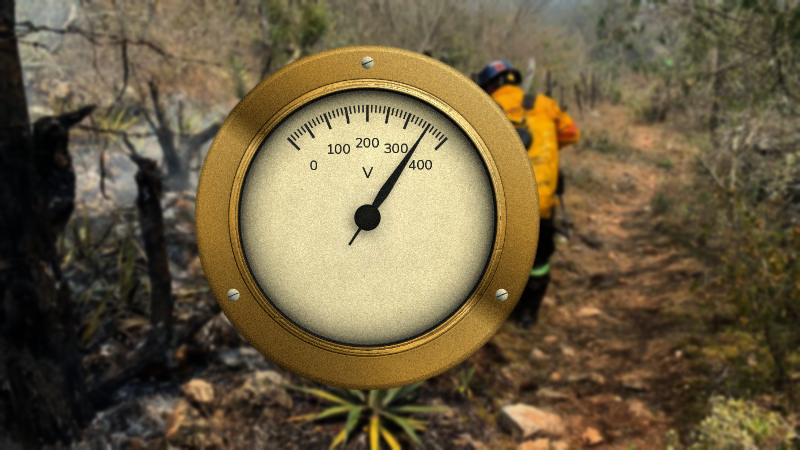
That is 350 V
